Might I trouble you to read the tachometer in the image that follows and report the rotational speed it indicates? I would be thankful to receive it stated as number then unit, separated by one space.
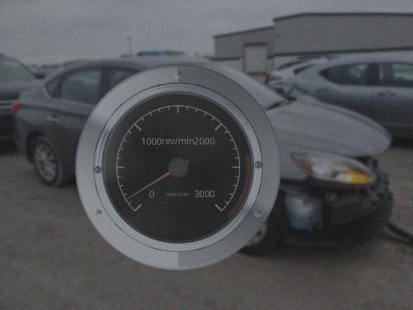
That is 150 rpm
